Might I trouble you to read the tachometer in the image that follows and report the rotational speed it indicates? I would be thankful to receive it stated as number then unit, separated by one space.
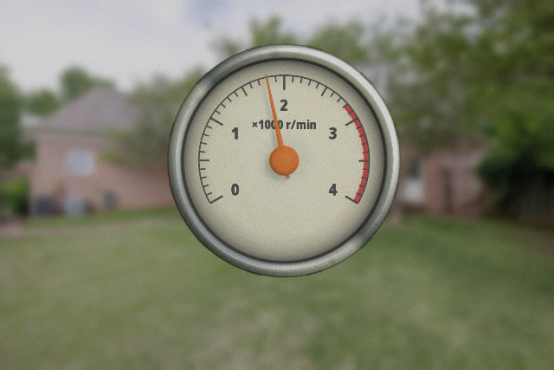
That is 1800 rpm
